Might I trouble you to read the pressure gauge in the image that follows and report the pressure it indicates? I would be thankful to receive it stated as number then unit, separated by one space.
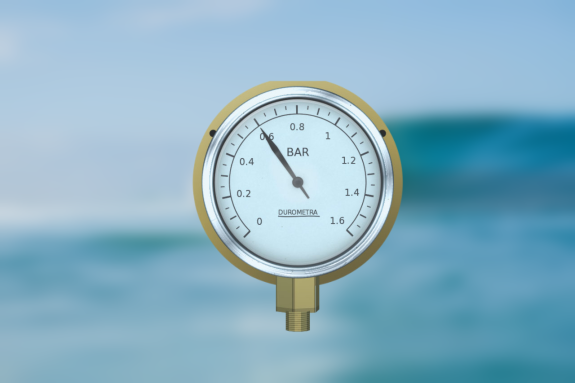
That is 0.6 bar
